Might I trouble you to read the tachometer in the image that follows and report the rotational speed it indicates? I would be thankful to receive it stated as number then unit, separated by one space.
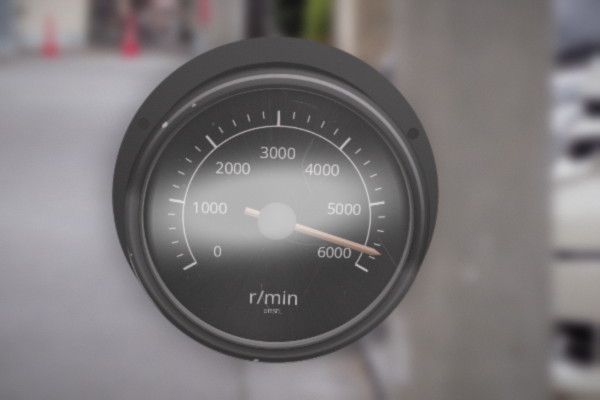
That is 5700 rpm
